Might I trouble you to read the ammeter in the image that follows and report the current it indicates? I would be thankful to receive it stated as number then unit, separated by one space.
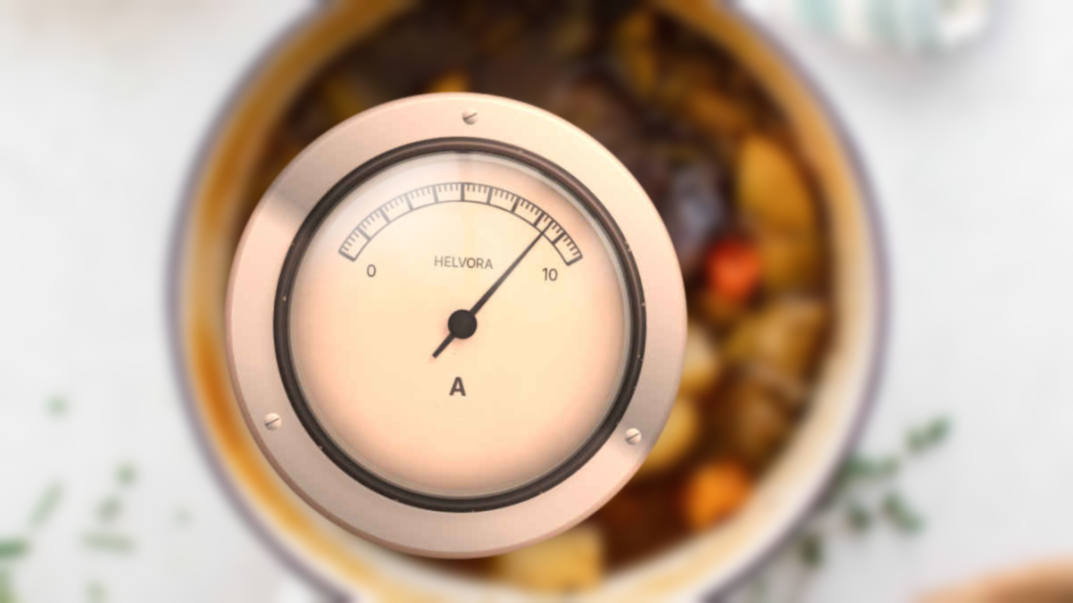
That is 8.4 A
